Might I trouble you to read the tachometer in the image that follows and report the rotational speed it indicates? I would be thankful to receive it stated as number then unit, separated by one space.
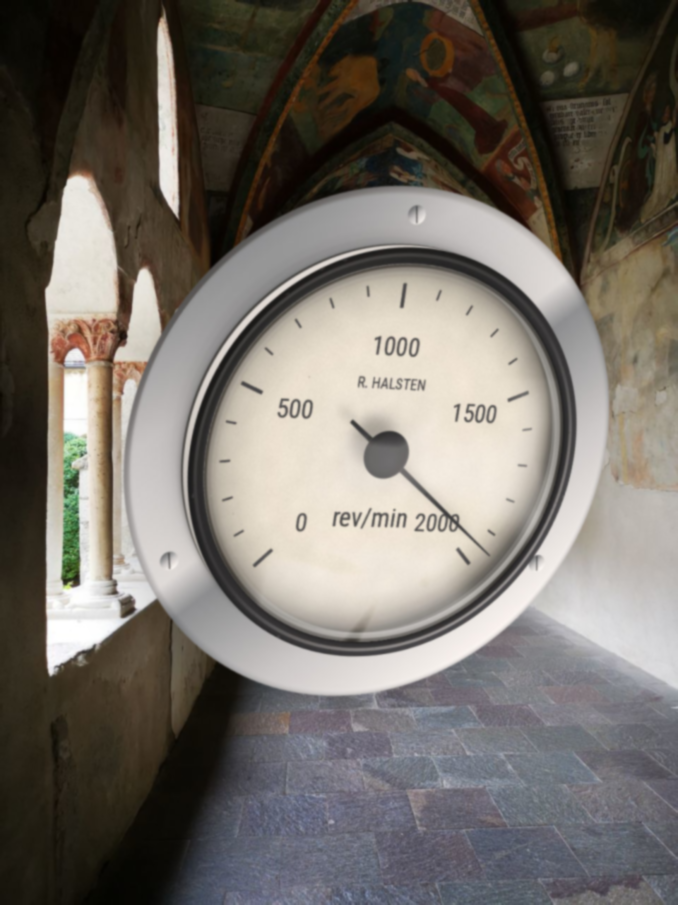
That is 1950 rpm
